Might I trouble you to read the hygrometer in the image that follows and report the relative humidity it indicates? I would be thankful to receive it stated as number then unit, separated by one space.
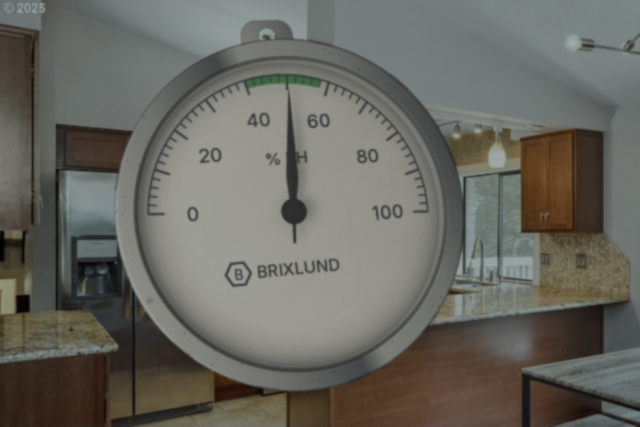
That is 50 %
